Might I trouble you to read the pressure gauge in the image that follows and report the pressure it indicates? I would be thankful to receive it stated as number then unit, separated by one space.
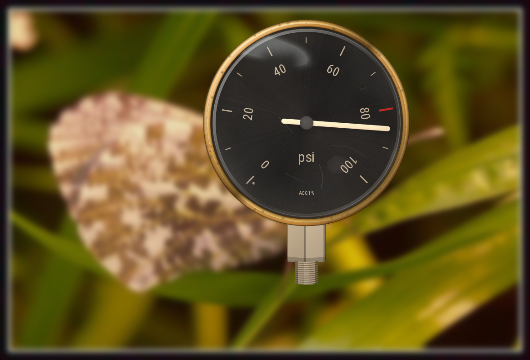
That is 85 psi
